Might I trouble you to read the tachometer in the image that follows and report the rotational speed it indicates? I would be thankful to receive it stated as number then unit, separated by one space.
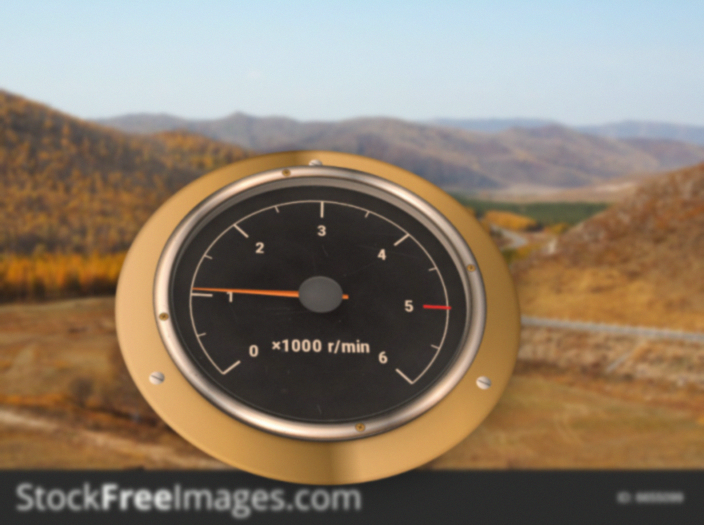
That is 1000 rpm
